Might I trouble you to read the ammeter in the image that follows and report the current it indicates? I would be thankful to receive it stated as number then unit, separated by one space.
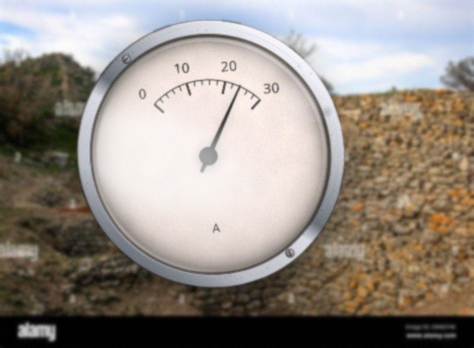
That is 24 A
